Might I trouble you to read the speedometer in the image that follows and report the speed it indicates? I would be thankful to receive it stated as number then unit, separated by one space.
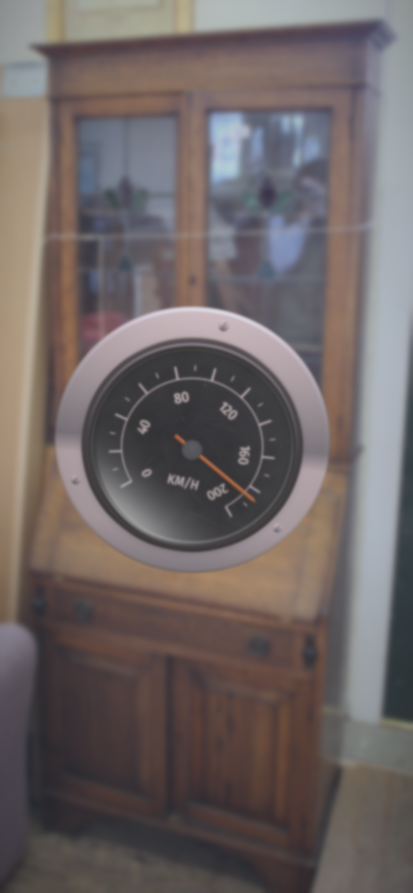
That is 185 km/h
